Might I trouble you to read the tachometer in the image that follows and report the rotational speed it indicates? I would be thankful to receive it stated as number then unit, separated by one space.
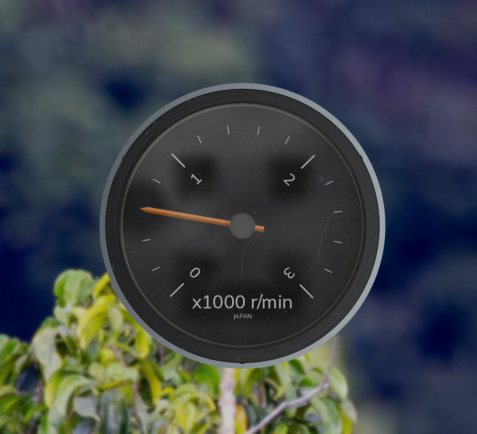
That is 600 rpm
